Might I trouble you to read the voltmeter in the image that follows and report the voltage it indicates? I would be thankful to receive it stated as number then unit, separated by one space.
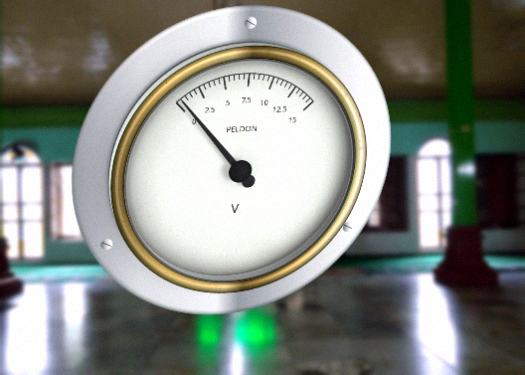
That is 0.5 V
